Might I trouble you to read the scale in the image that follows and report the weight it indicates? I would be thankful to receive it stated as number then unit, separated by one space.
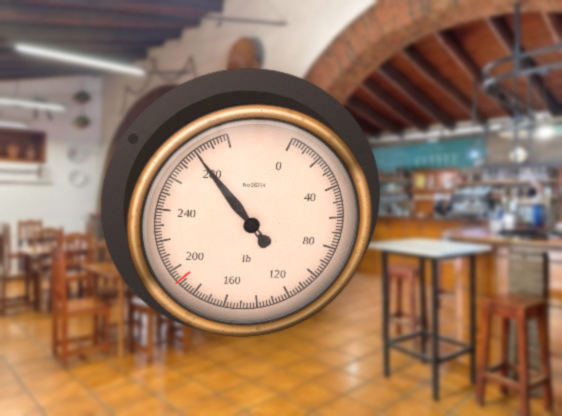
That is 280 lb
